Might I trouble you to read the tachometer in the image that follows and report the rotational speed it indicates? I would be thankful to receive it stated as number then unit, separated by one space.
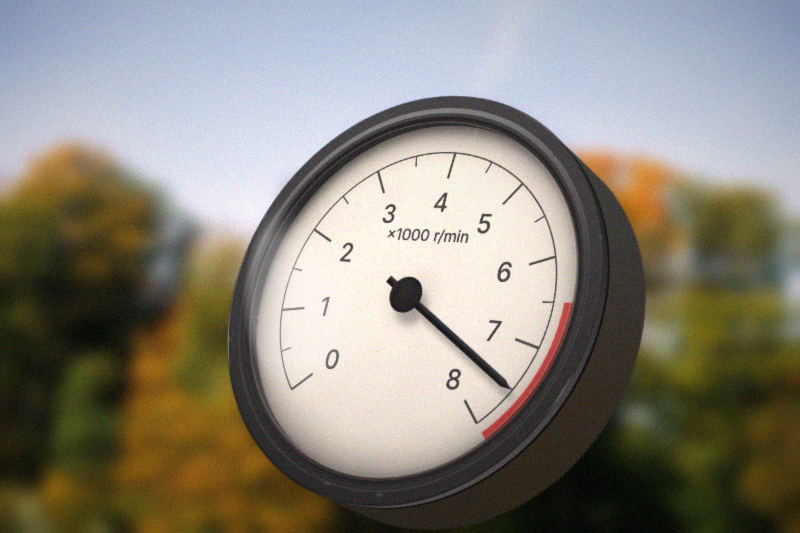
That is 7500 rpm
